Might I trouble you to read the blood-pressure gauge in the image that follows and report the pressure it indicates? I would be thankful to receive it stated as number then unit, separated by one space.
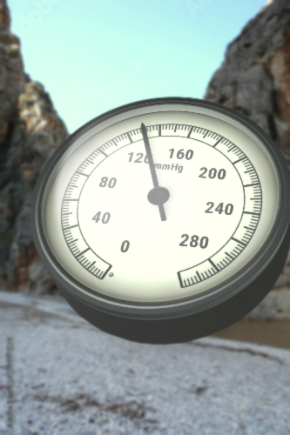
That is 130 mmHg
